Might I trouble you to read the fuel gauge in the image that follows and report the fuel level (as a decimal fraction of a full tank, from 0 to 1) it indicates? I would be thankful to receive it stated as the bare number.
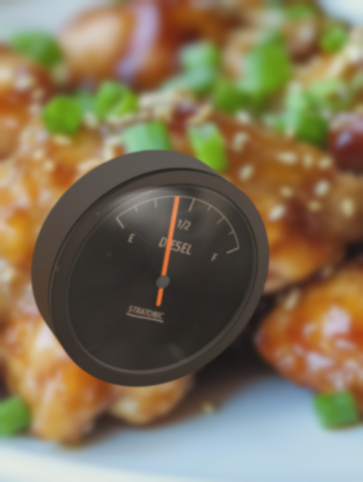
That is 0.375
